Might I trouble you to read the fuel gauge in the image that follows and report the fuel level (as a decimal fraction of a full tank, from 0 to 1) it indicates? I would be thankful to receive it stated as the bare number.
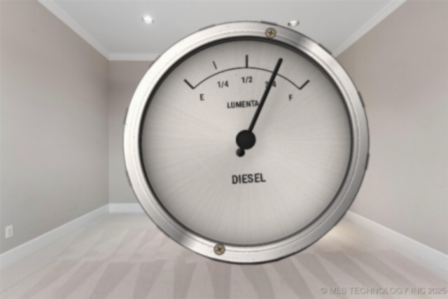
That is 0.75
